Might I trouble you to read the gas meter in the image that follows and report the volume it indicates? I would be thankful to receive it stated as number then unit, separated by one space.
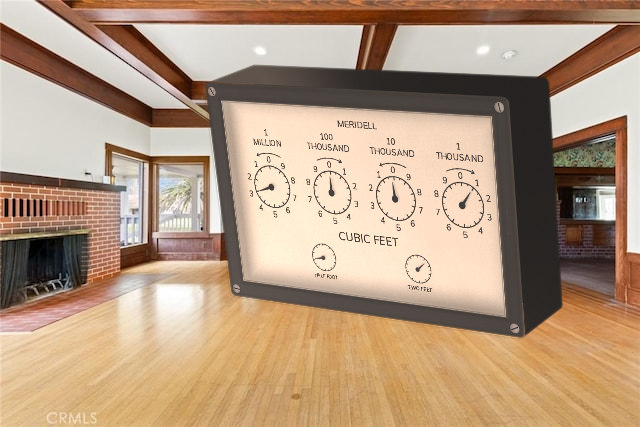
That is 300100 ft³
